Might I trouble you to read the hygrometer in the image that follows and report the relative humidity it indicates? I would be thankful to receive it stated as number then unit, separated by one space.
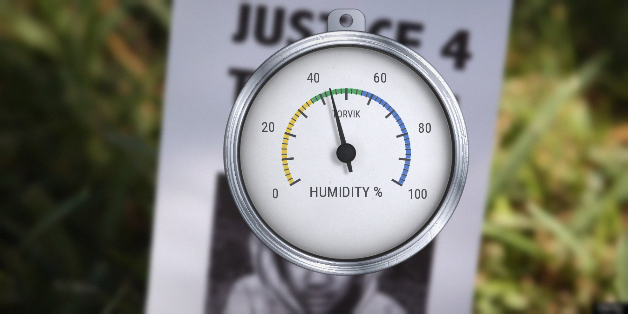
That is 44 %
